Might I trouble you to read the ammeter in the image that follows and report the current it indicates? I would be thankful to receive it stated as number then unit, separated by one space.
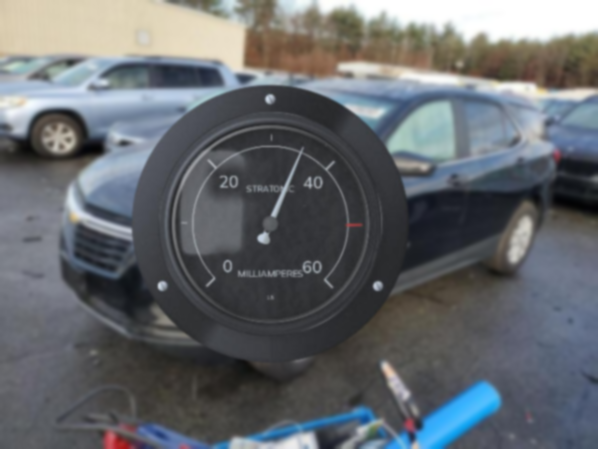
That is 35 mA
